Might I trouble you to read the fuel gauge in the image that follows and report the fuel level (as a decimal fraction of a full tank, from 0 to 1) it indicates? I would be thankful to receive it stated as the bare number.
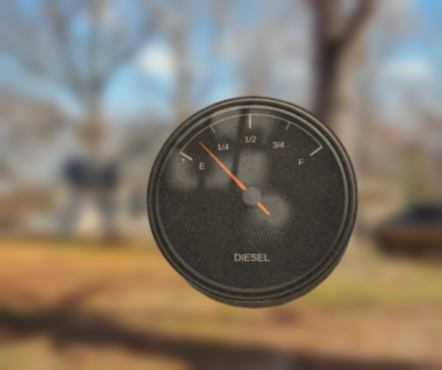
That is 0.125
